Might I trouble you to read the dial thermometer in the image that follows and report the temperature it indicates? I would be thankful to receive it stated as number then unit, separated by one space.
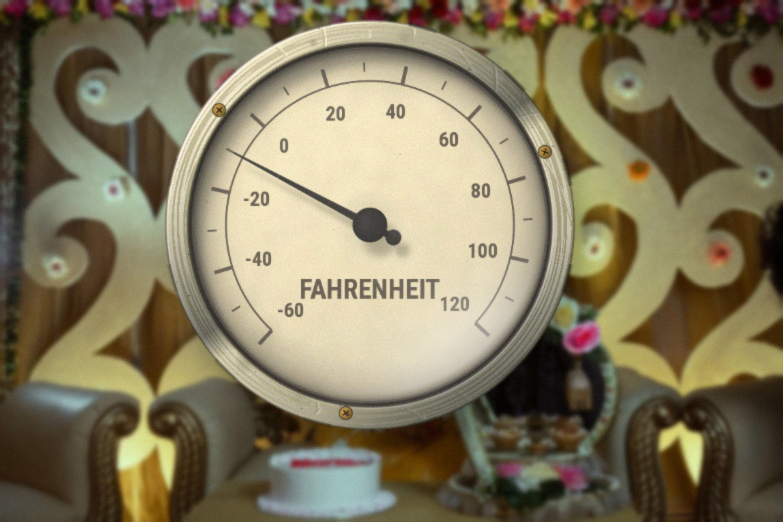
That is -10 °F
